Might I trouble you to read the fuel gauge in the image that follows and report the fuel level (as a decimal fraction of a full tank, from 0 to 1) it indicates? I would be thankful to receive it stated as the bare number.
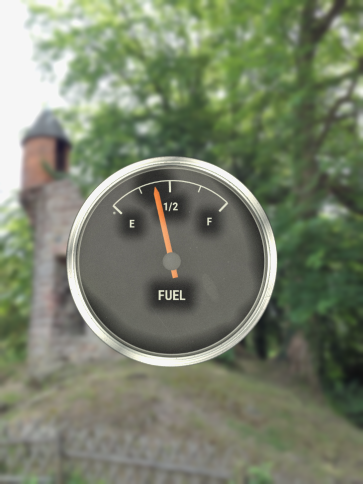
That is 0.375
